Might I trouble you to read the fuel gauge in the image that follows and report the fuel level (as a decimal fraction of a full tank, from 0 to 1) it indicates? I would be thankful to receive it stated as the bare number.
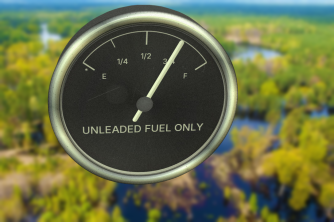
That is 0.75
